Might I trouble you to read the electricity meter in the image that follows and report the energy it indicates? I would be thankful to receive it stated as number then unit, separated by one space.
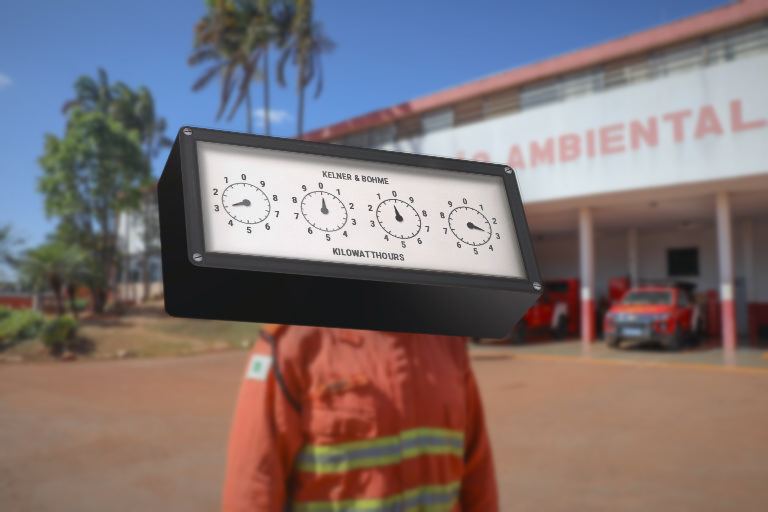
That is 3003 kWh
